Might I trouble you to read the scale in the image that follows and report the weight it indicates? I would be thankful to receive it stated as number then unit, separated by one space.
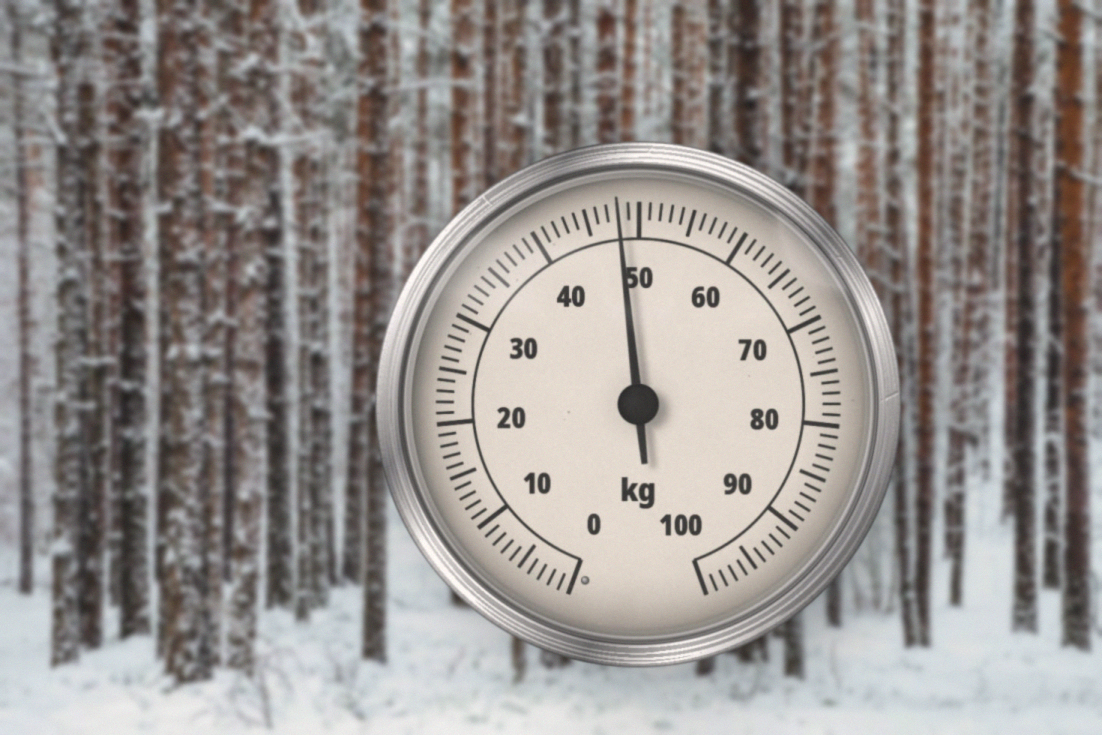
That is 48 kg
